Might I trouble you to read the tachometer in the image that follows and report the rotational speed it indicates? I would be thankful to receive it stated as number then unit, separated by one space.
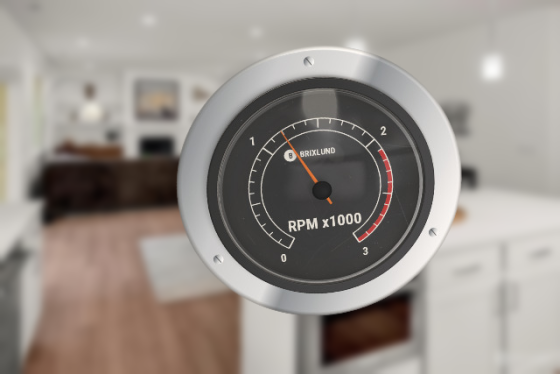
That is 1200 rpm
